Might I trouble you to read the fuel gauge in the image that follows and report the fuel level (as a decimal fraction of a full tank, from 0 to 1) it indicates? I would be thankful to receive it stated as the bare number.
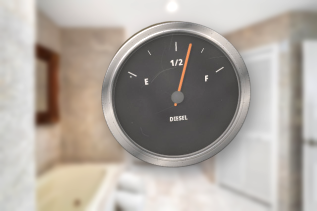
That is 0.625
